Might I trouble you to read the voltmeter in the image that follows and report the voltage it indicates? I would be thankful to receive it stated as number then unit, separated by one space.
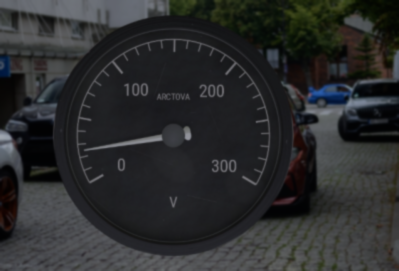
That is 25 V
